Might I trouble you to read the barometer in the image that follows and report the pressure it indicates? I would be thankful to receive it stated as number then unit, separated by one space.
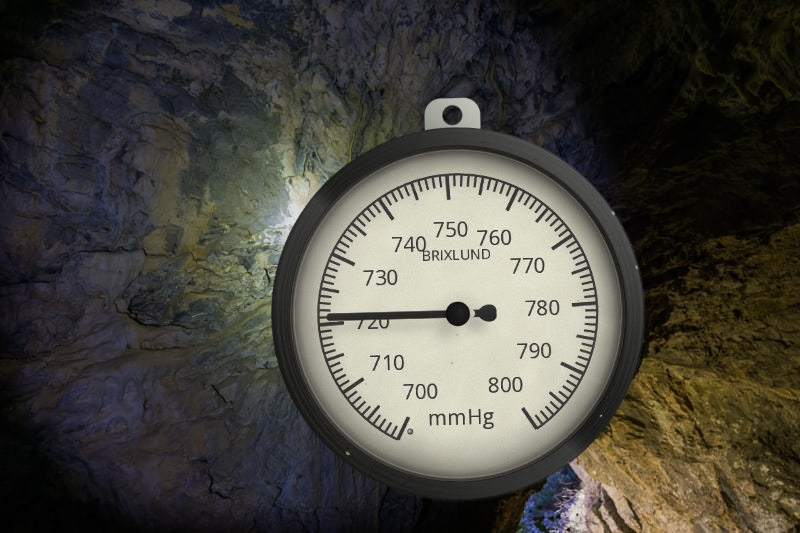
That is 721 mmHg
